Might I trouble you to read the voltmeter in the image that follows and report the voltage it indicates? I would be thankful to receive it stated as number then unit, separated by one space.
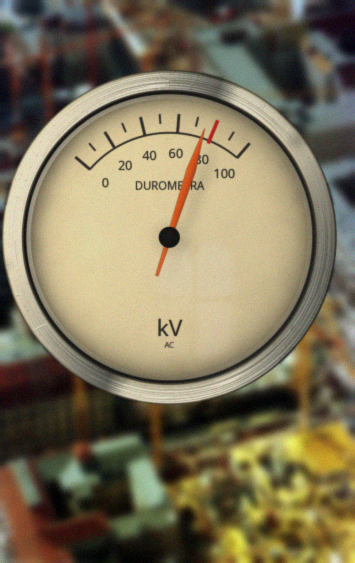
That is 75 kV
